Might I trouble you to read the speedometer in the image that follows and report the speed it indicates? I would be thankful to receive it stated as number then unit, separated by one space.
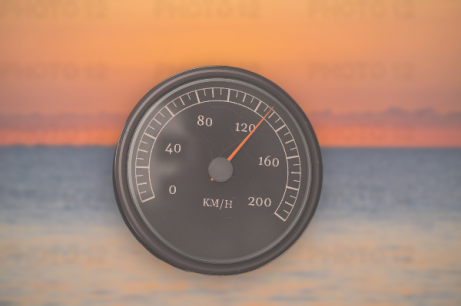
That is 127.5 km/h
